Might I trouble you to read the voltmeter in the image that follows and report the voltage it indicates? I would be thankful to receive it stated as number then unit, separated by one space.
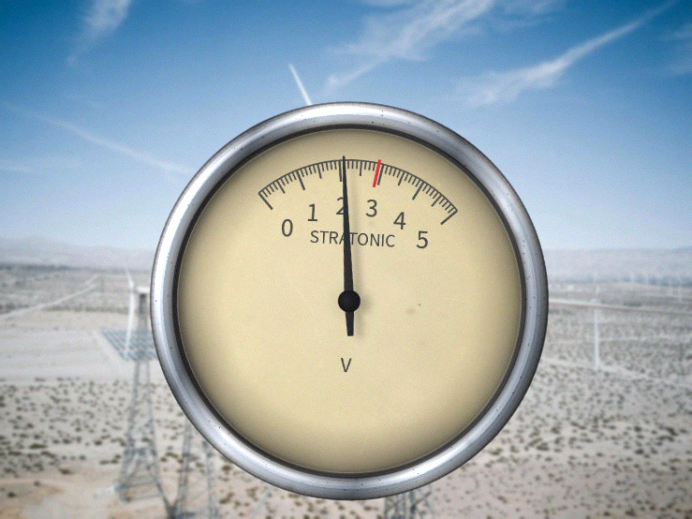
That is 2.1 V
